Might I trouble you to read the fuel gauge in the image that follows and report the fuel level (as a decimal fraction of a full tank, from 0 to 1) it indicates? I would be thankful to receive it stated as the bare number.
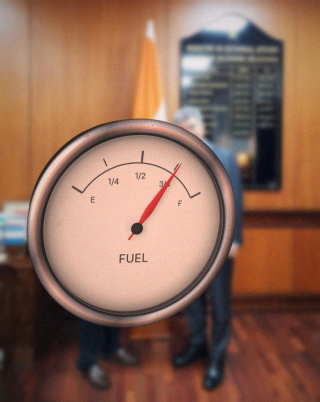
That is 0.75
